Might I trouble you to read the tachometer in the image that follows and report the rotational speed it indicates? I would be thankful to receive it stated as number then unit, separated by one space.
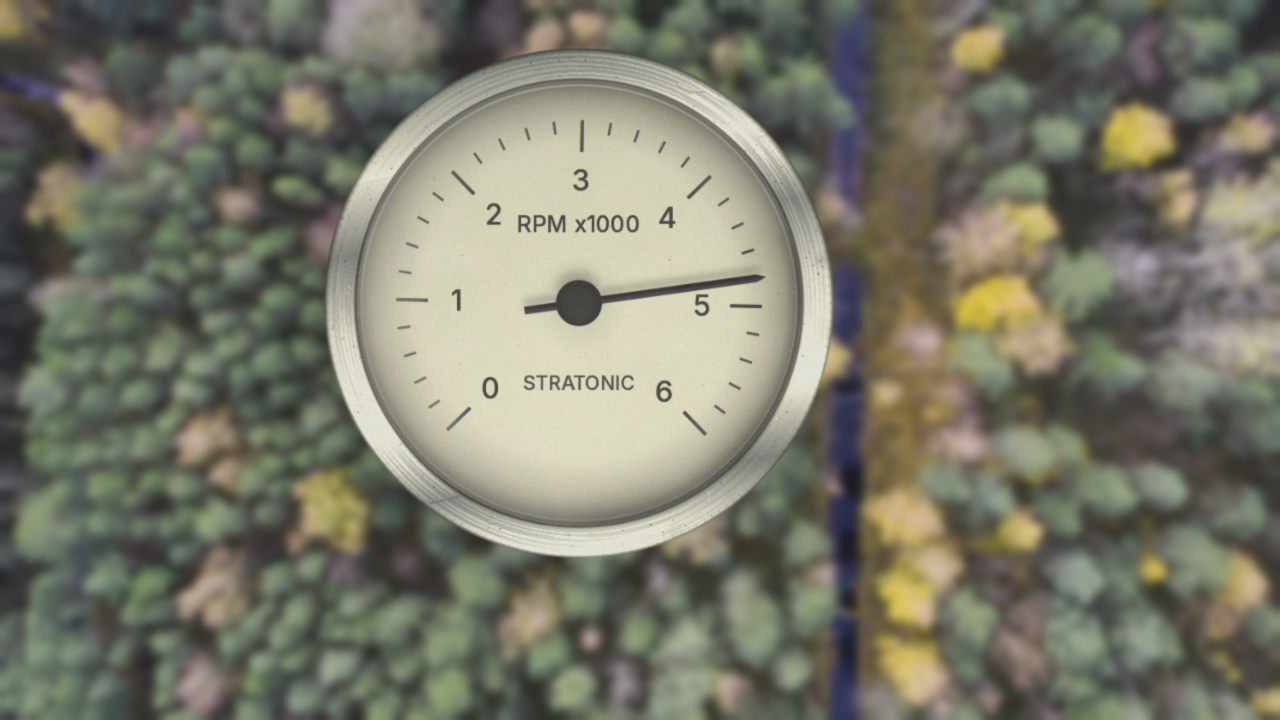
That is 4800 rpm
